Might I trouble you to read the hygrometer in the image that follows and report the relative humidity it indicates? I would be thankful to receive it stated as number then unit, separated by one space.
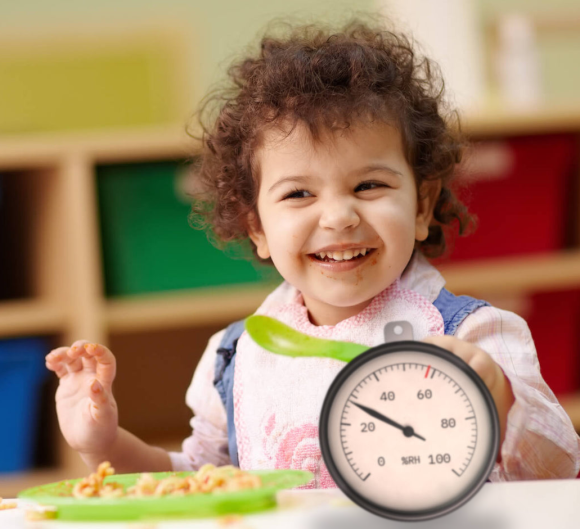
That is 28 %
